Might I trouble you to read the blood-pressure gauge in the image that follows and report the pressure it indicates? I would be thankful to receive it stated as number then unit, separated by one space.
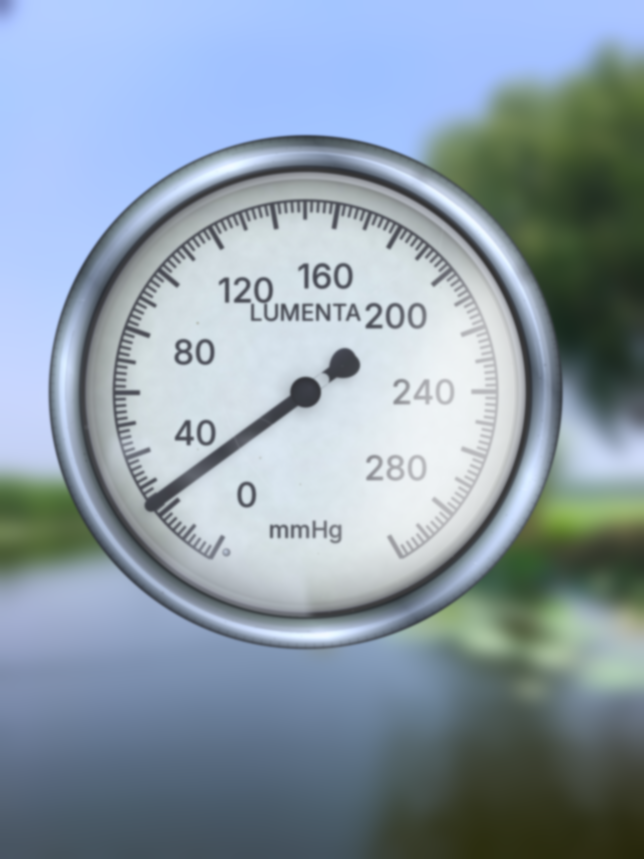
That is 24 mmHg
